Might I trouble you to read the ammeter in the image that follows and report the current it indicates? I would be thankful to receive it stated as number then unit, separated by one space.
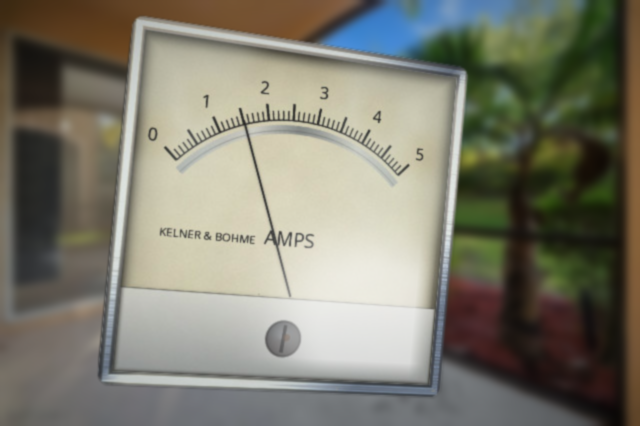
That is 1.5 A
